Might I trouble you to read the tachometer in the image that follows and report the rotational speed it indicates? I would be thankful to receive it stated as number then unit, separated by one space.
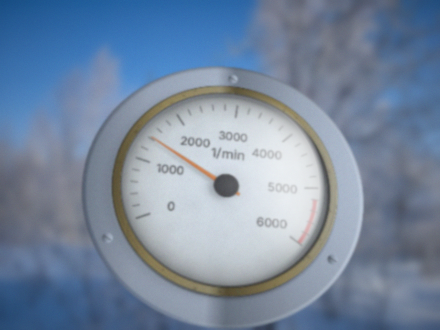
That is 1400 rpm
